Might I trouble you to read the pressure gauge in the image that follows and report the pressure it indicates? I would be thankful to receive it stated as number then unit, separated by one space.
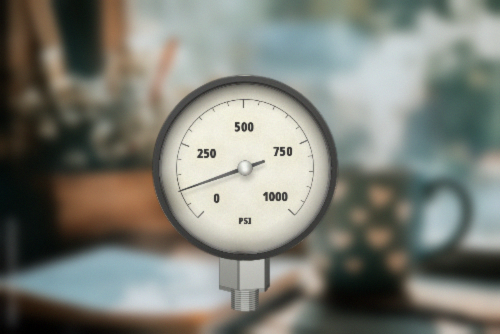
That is 100 psi
